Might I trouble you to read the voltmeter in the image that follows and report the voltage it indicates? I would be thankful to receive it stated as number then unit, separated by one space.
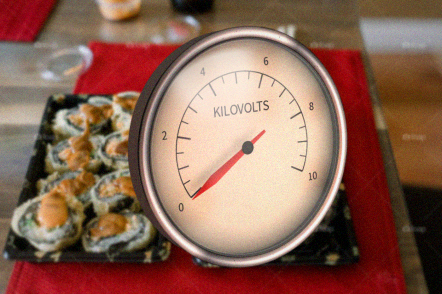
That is 0 kV
